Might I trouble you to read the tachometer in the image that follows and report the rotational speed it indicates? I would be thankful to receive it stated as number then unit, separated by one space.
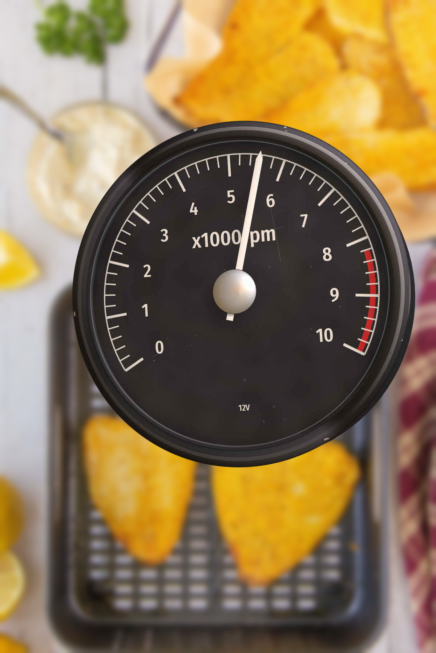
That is 5600 rpm
